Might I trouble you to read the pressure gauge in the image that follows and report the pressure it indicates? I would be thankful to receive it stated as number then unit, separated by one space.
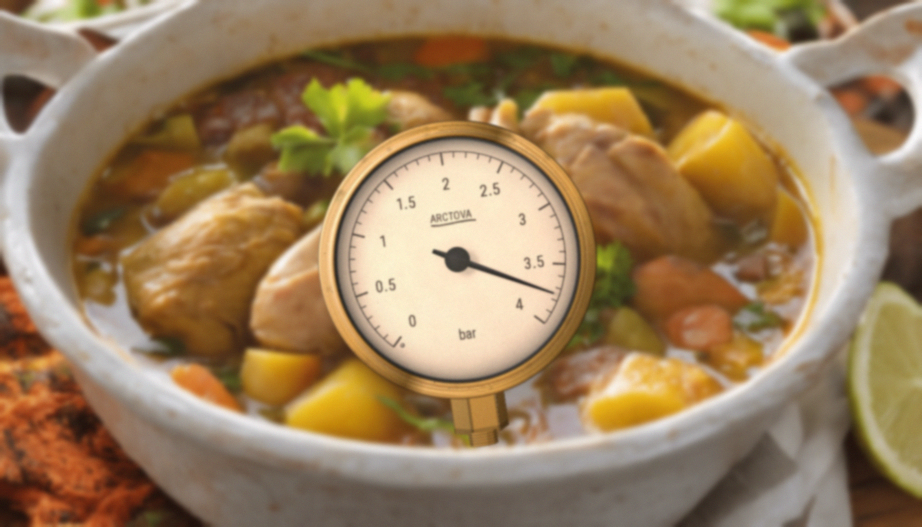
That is 3.75 bar
